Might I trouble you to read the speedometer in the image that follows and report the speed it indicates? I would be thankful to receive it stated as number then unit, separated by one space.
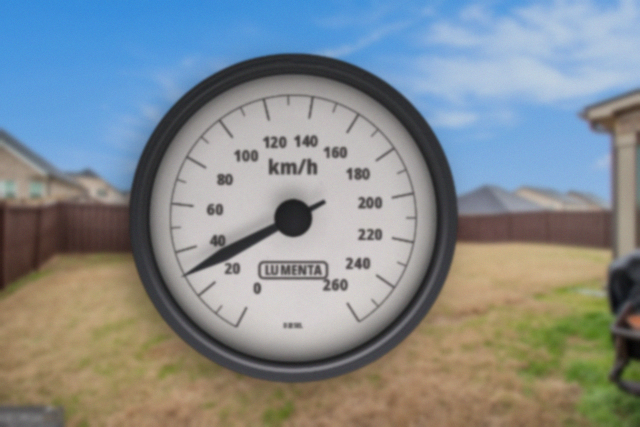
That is 30 km/h
